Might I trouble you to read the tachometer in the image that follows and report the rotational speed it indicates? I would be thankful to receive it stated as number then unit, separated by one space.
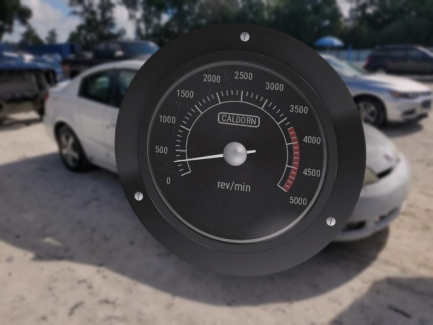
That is 300 rpm
